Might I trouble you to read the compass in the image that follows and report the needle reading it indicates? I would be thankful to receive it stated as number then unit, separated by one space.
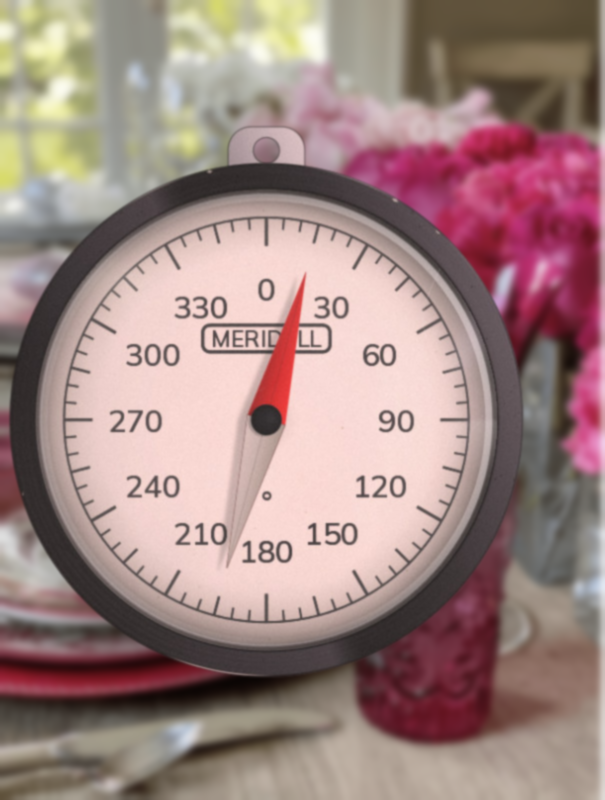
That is 15 °
